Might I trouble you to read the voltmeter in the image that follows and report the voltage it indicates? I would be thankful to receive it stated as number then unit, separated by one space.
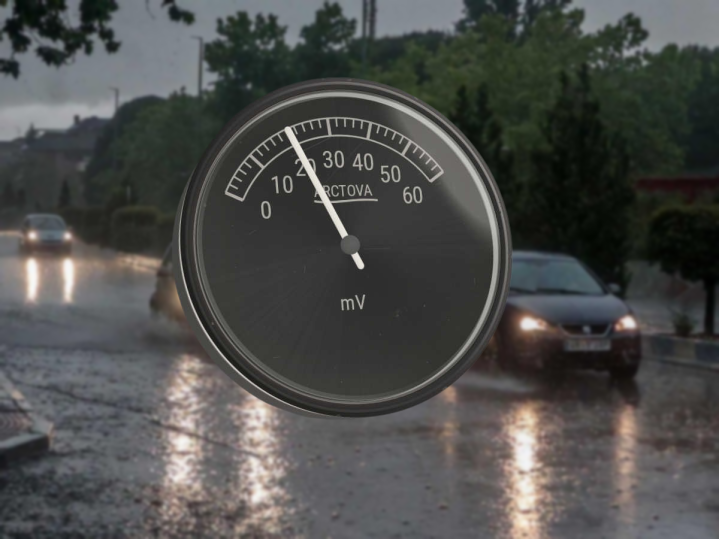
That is 20 mV
